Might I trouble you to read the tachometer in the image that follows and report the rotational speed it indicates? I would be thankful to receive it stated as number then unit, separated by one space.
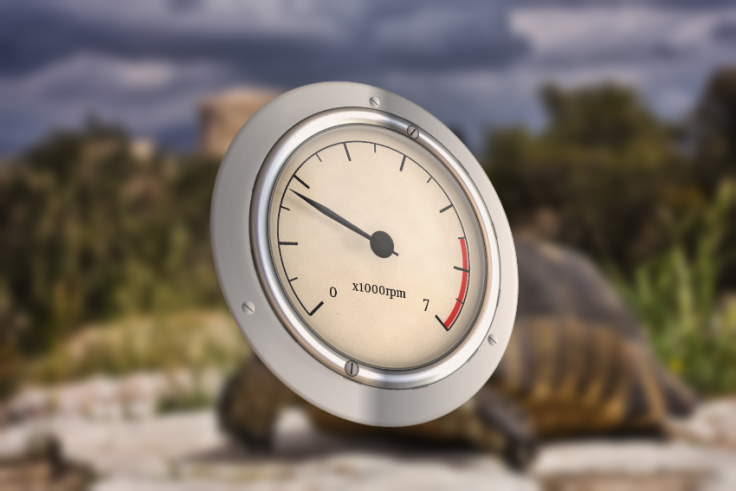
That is 1750 rpm
